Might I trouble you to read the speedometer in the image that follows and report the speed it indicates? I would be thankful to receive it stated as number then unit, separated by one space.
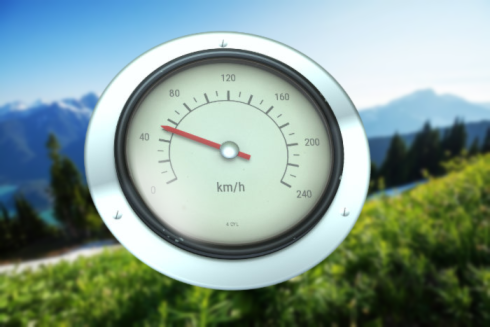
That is 50 km/h
